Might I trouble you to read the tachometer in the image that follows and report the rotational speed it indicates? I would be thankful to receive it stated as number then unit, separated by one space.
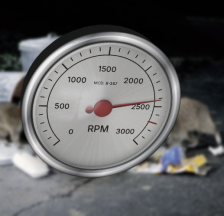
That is 2400 rpm
